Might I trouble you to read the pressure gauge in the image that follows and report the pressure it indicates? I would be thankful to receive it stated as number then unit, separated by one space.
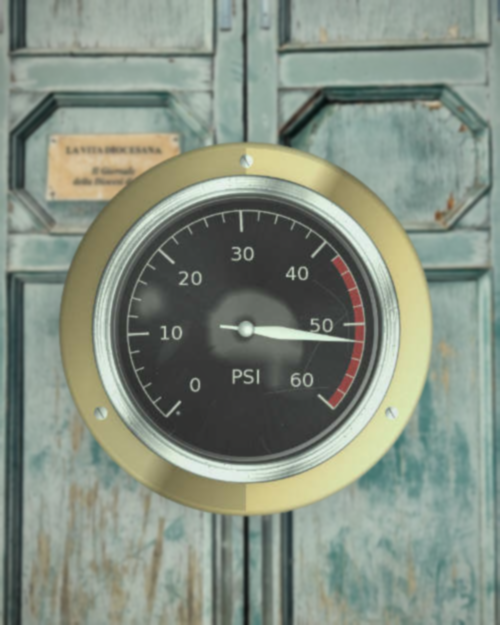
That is 52 psi
